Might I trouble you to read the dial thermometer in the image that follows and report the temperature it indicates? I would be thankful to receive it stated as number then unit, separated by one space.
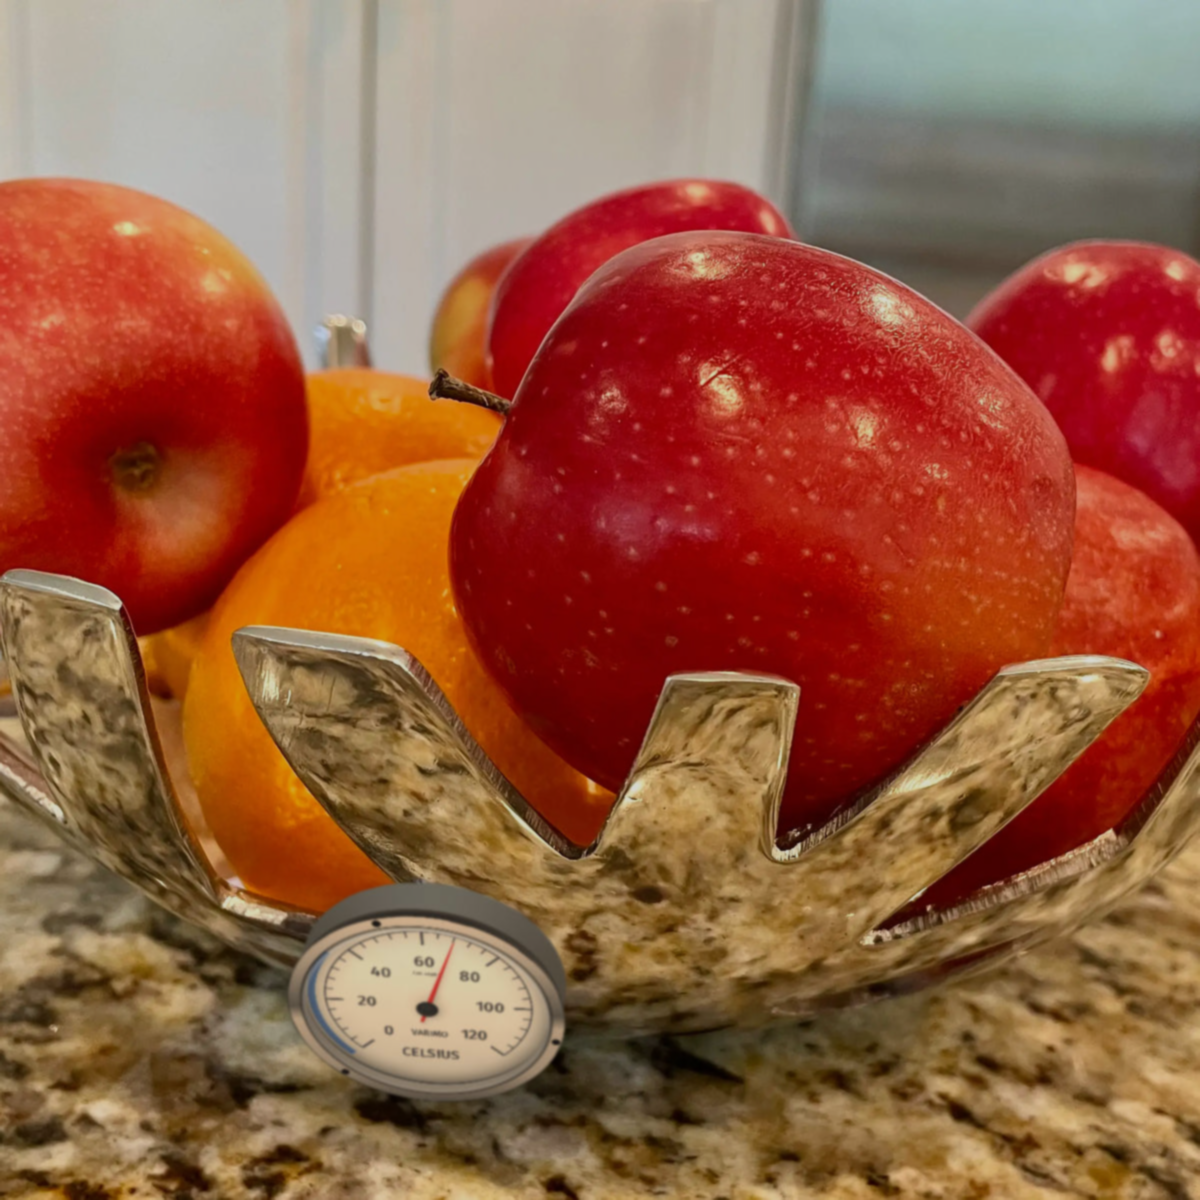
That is 68 °C
